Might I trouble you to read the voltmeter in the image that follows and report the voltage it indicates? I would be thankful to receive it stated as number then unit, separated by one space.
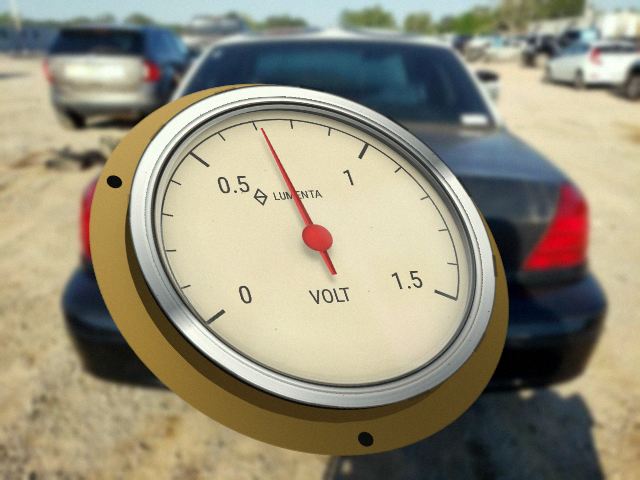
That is 0.7 V
